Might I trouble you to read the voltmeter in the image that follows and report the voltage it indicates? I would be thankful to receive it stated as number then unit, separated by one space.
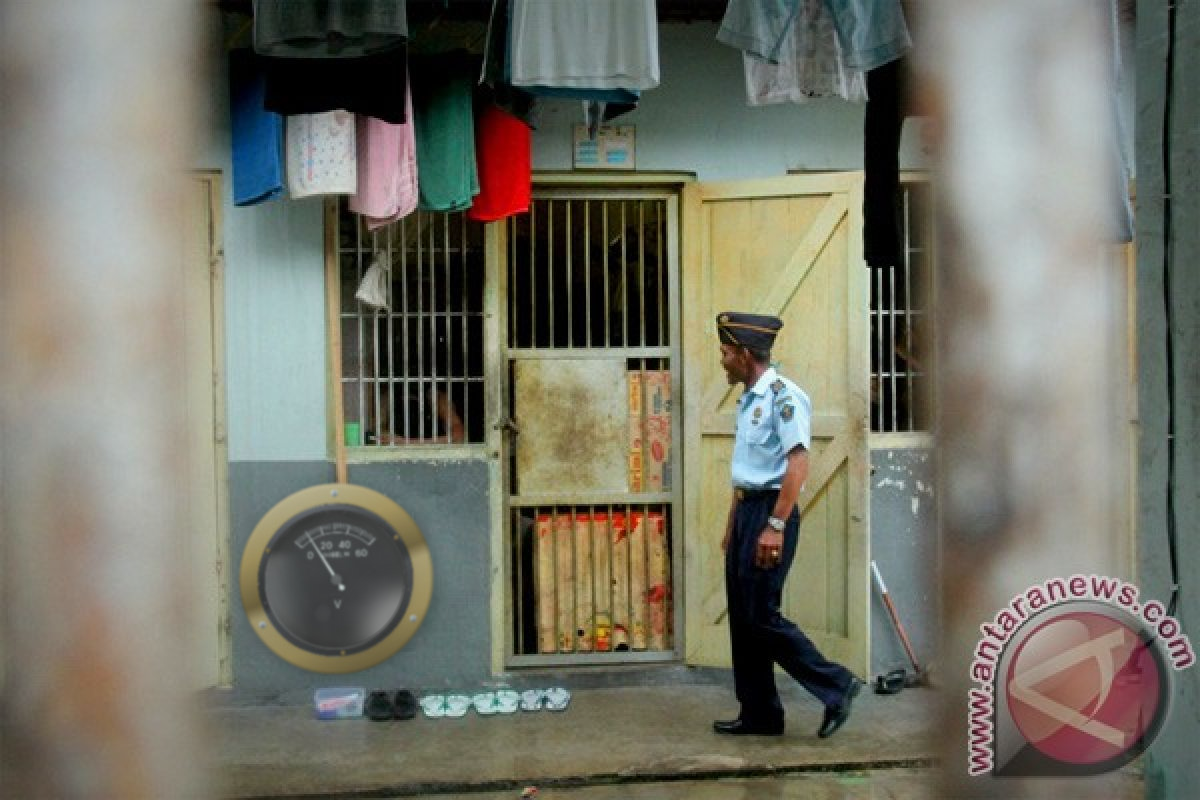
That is 10 V
